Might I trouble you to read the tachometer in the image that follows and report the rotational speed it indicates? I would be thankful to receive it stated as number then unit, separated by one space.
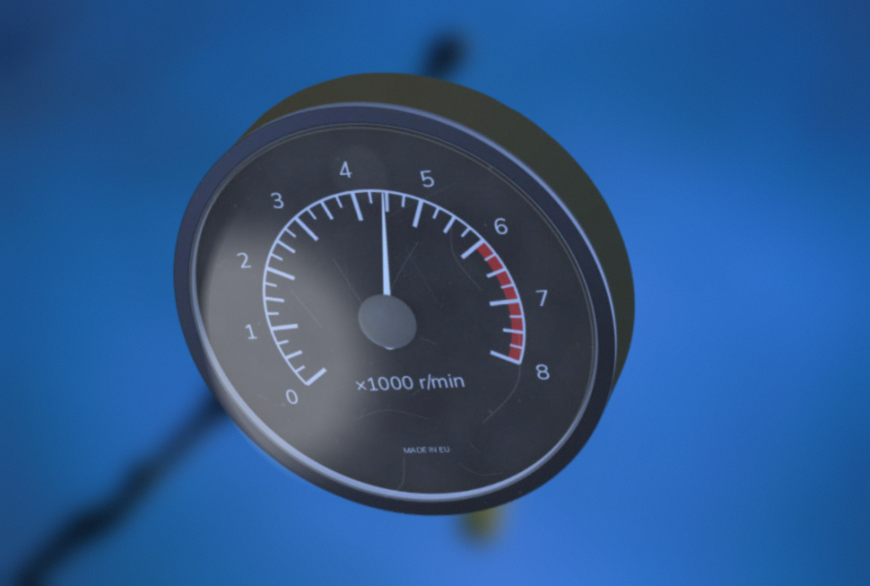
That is 4500 rpm
